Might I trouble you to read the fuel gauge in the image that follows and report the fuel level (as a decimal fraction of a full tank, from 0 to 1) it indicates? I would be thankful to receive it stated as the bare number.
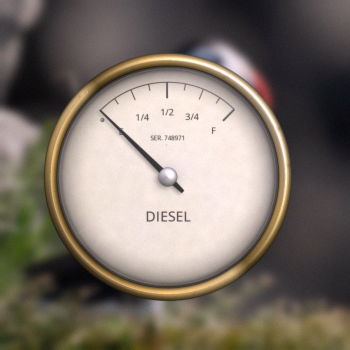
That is 0
